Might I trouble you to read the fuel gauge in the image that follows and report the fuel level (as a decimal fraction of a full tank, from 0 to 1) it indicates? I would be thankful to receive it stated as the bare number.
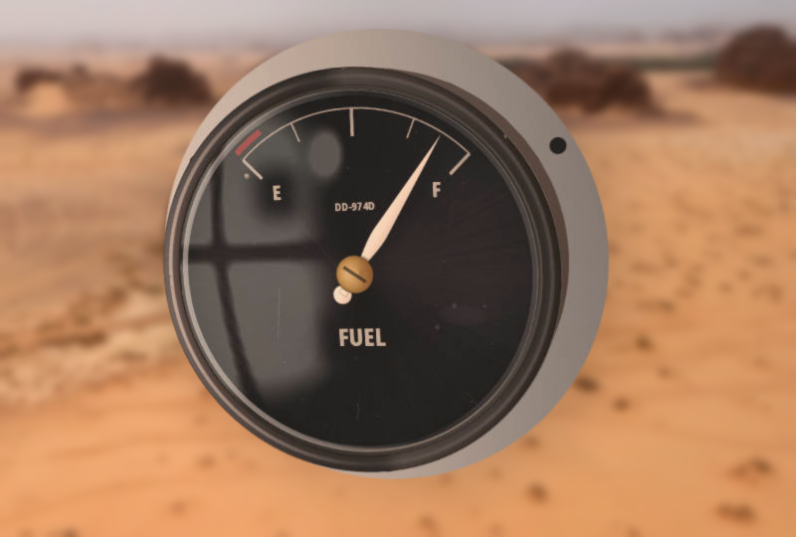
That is 0.875
